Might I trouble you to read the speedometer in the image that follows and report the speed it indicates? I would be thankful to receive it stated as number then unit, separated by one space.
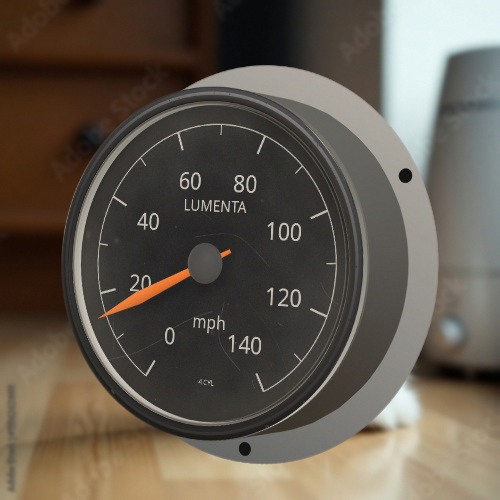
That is 15 mph
